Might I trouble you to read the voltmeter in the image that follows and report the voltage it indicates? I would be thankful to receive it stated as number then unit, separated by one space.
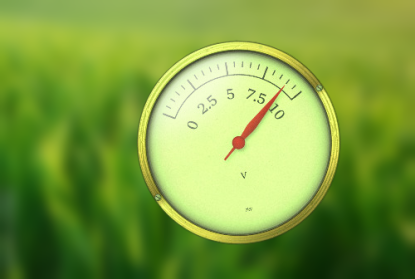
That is 9 V
